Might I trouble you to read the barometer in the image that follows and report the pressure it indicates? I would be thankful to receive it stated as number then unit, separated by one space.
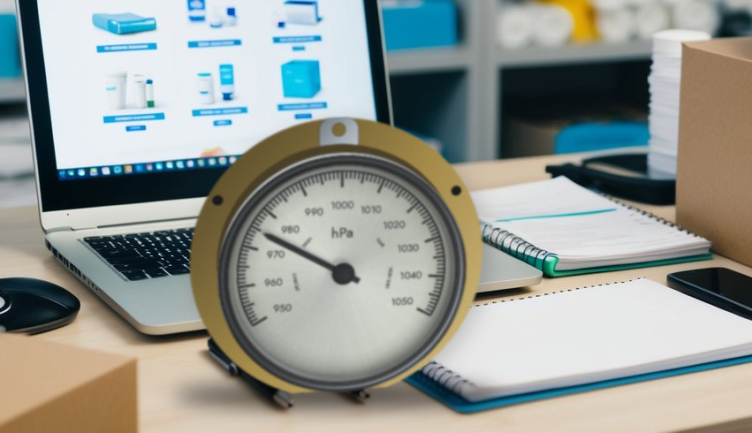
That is 975 hPa
